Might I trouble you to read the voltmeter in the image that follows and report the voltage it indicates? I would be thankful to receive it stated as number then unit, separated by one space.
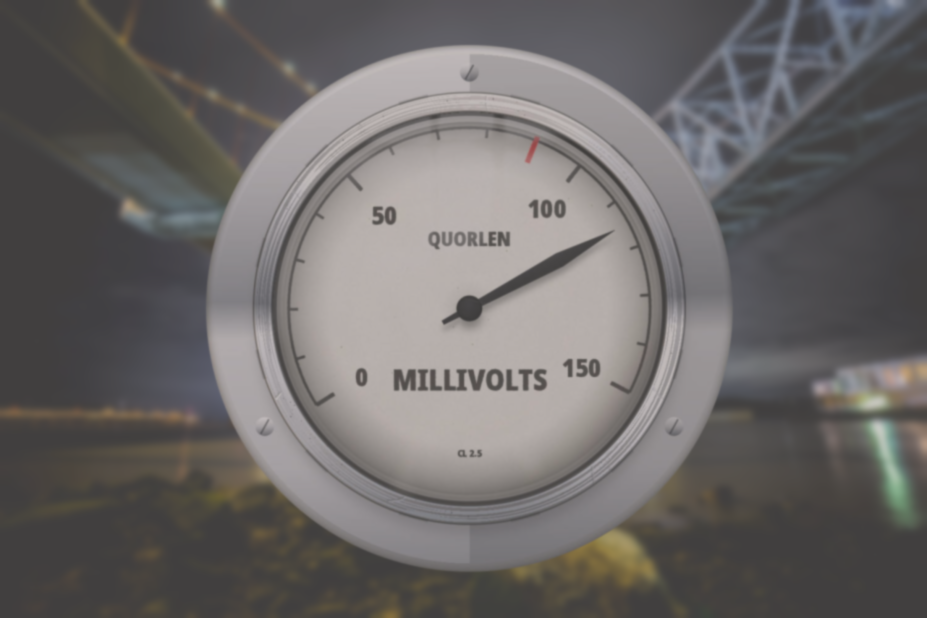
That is 115 mV
